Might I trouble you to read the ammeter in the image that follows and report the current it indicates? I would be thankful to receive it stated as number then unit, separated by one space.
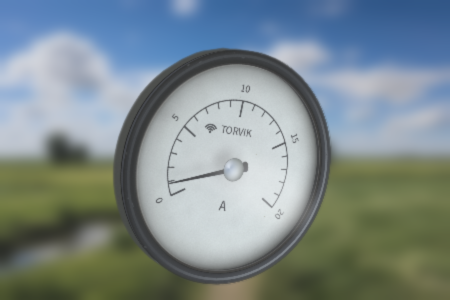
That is 1 A
